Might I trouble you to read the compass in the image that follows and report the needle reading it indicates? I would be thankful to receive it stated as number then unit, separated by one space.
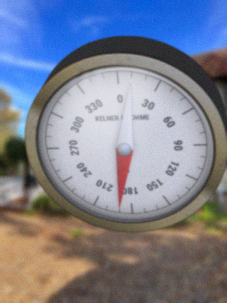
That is 190 °
